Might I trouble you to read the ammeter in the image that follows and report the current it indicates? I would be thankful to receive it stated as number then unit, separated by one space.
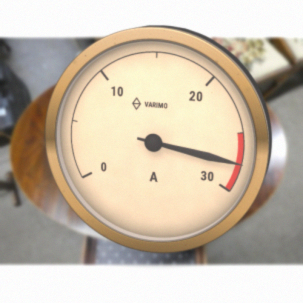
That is 27.5 A
